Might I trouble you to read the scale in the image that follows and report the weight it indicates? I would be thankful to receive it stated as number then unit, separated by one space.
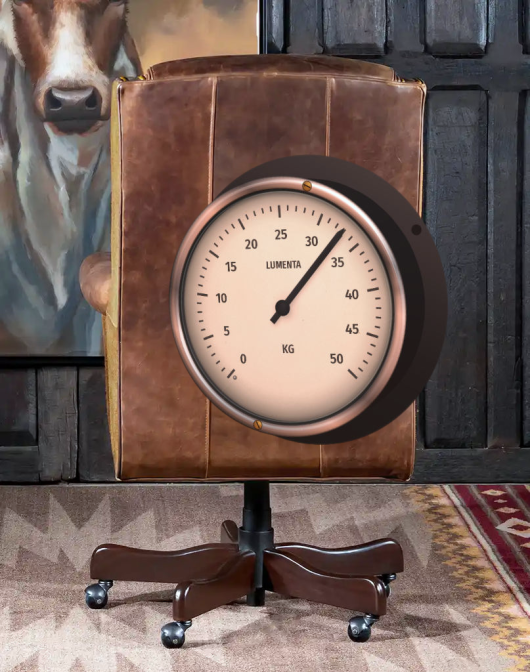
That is 33 kg
